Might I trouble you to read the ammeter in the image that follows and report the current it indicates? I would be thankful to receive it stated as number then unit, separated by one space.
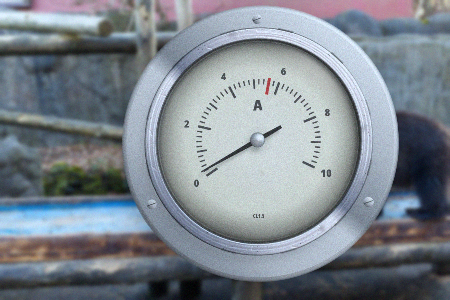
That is 0.2 A
